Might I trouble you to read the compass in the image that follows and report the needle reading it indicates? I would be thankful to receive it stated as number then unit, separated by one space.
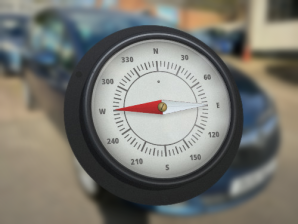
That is 270 °
